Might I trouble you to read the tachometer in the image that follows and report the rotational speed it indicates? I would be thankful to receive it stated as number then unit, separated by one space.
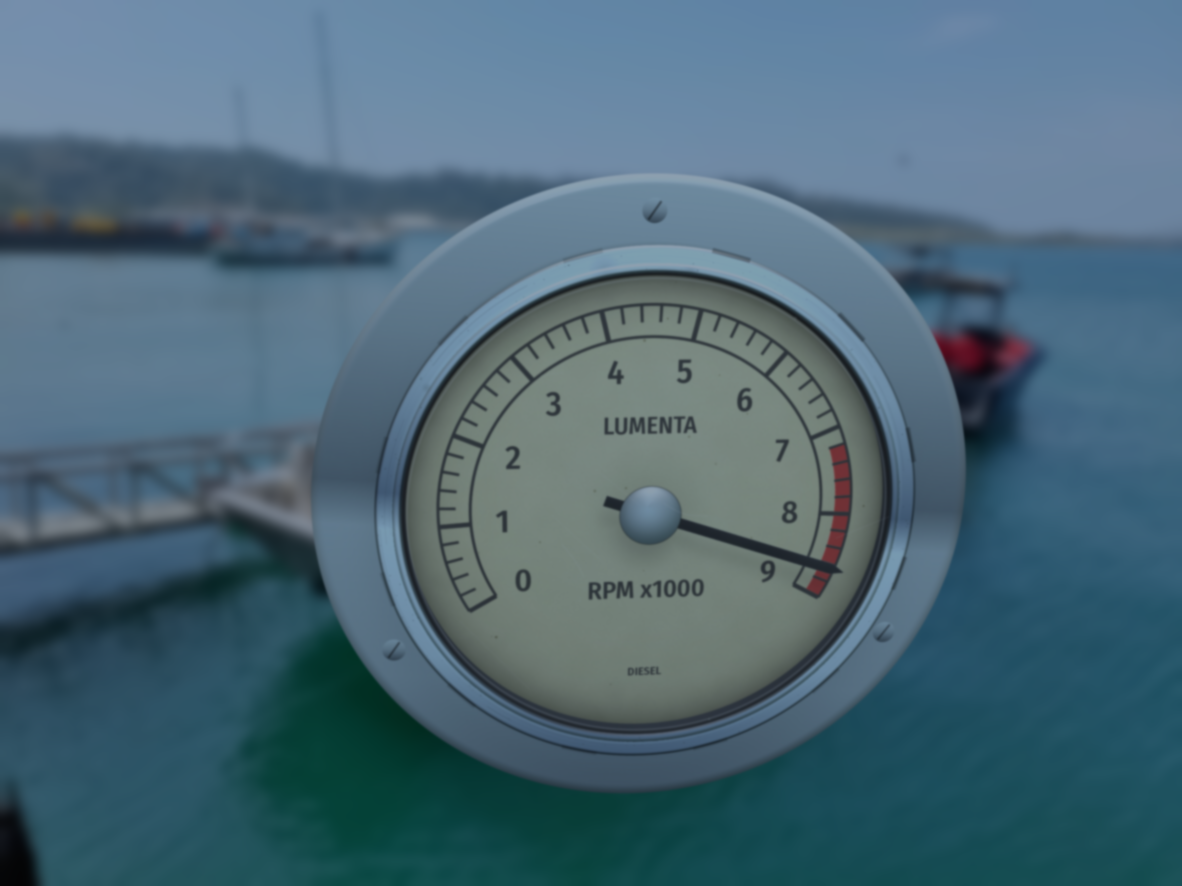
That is 8600 rpm
